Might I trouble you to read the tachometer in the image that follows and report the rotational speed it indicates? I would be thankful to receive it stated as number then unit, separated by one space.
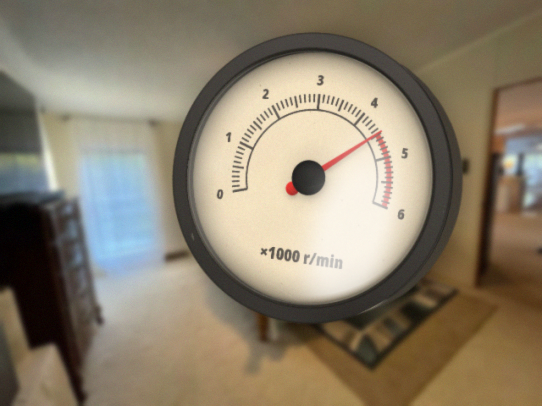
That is 4500 rpm
